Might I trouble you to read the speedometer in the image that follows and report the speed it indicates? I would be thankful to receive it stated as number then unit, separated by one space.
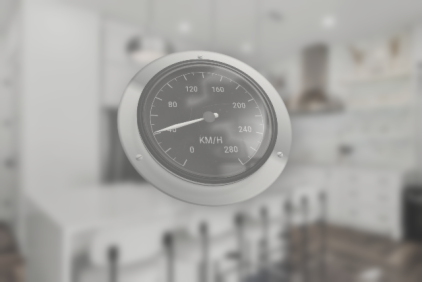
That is 40 km/h
